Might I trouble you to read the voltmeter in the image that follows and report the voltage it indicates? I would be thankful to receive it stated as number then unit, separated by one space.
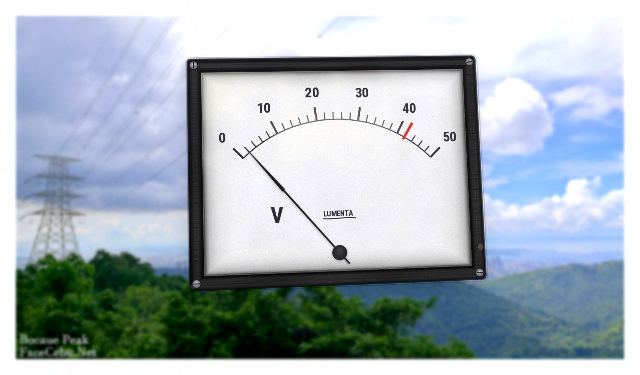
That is 2 V
